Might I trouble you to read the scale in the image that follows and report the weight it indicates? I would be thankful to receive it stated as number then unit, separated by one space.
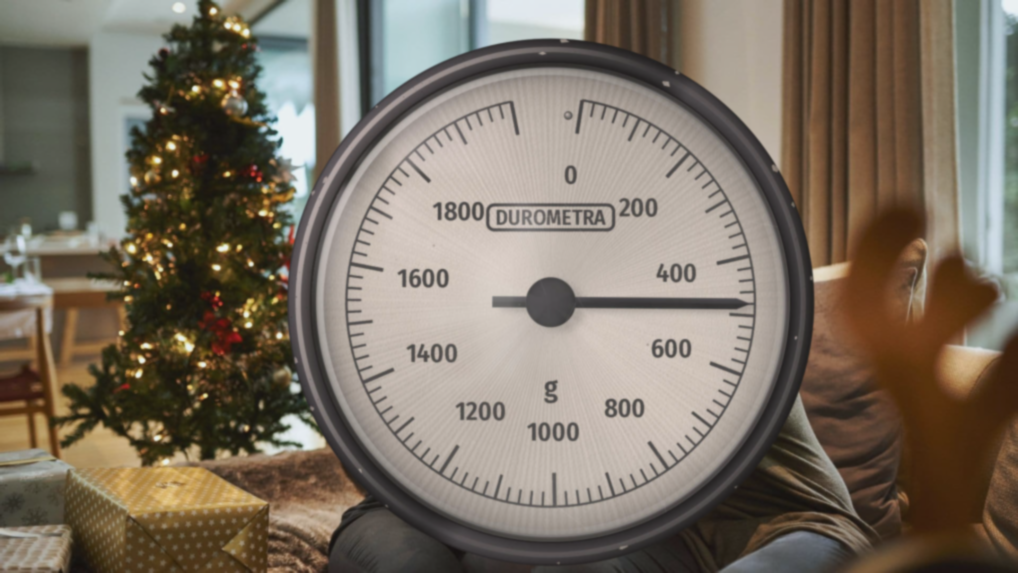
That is 480 g
